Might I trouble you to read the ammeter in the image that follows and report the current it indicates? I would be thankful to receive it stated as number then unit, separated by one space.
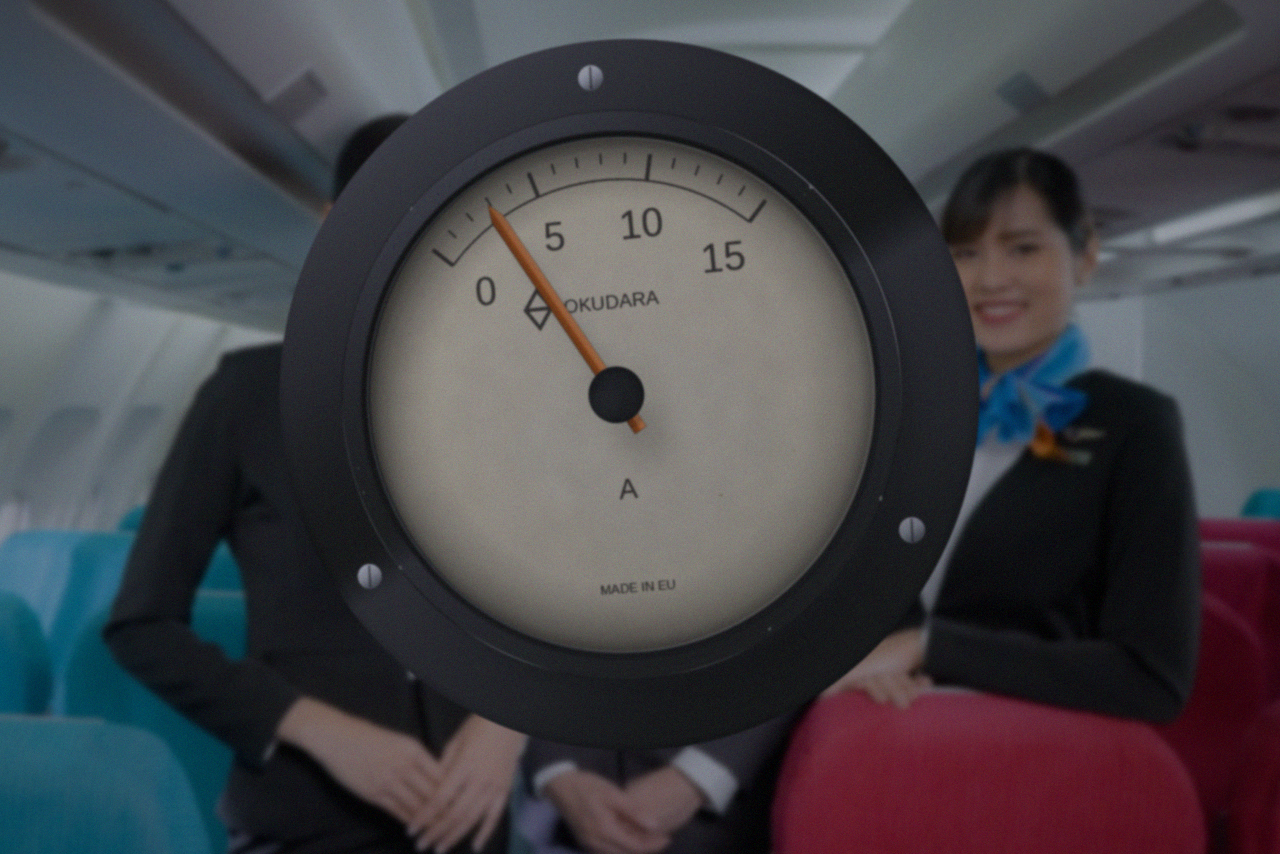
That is 3 A
